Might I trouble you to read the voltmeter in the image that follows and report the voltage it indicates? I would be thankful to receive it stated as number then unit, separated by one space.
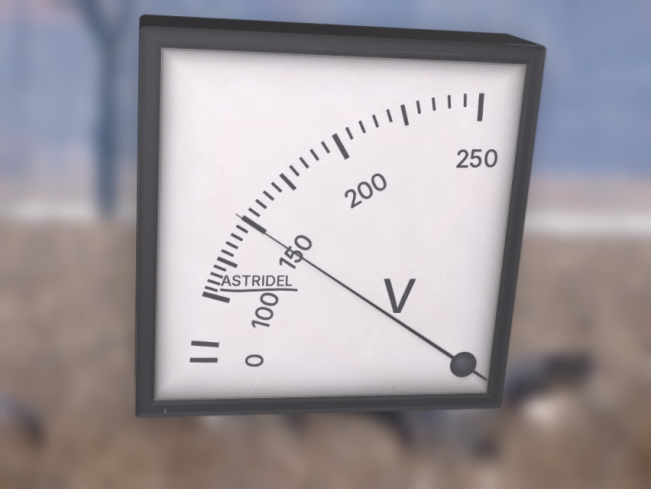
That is 150 V
